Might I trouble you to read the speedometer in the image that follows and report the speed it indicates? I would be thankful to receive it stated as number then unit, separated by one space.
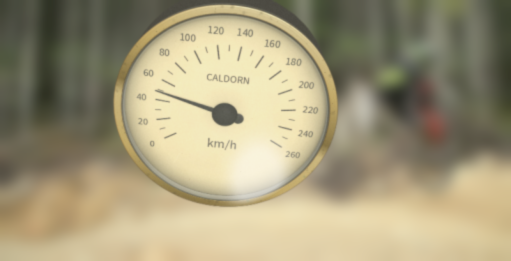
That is 50 km/h
